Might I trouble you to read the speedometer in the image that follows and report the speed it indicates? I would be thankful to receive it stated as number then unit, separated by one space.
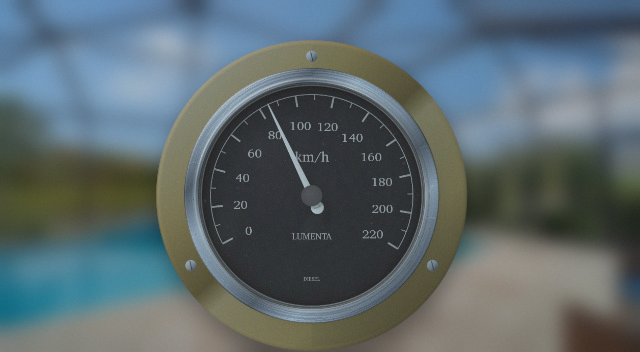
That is 85 km/h
